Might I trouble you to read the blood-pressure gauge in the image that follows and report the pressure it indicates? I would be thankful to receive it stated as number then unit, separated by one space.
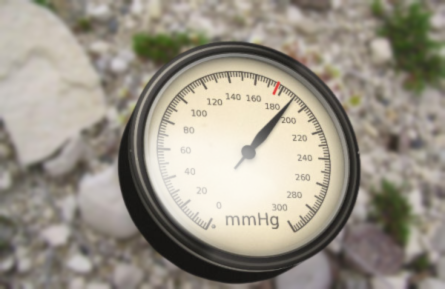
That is 190 mmHg
